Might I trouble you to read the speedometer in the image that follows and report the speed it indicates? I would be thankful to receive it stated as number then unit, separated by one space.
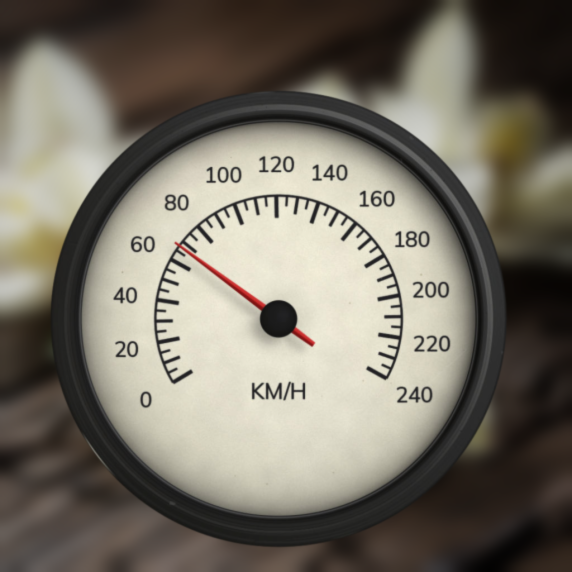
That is 67.5 km/h
